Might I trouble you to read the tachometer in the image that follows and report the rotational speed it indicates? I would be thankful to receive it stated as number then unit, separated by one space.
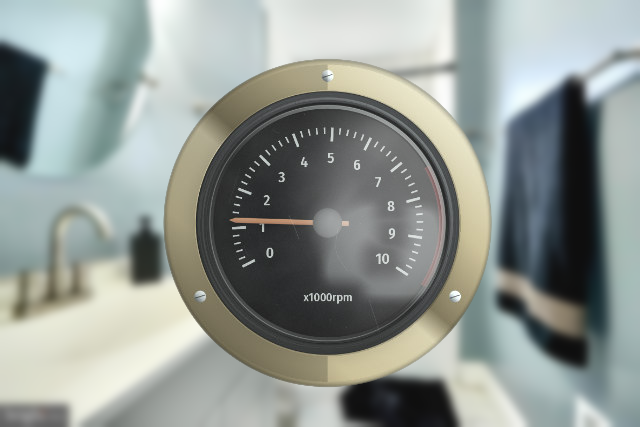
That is 1200 rpm
